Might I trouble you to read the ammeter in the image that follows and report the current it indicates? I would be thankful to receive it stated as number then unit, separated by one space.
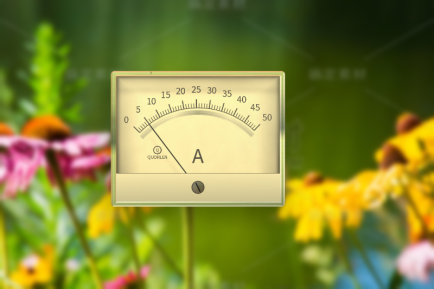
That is 5 A
